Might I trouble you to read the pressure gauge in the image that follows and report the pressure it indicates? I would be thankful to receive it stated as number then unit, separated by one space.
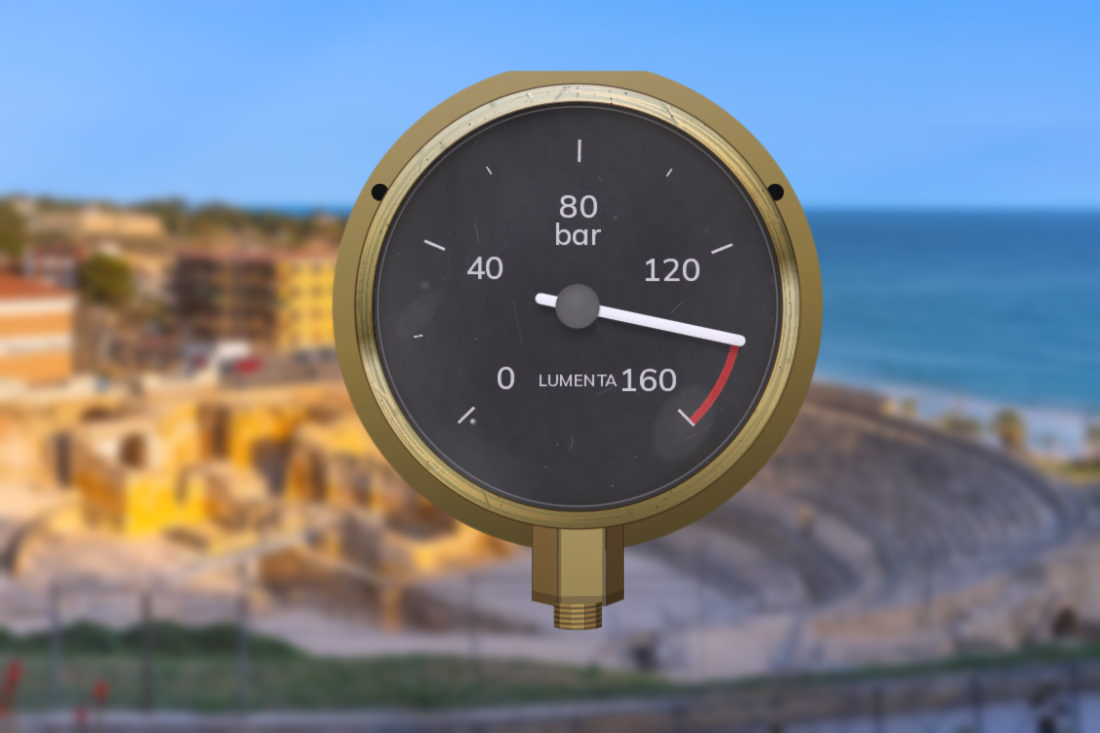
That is 140 bar
